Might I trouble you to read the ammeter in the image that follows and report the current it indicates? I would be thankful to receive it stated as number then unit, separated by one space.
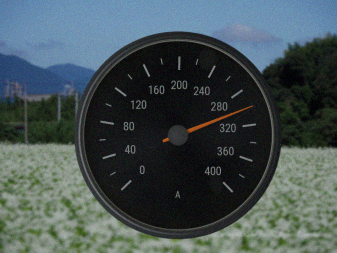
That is 300 A
